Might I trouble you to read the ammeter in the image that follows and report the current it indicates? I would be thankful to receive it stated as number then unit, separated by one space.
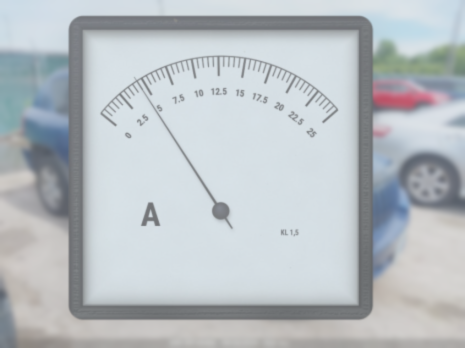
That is 4.5 A
